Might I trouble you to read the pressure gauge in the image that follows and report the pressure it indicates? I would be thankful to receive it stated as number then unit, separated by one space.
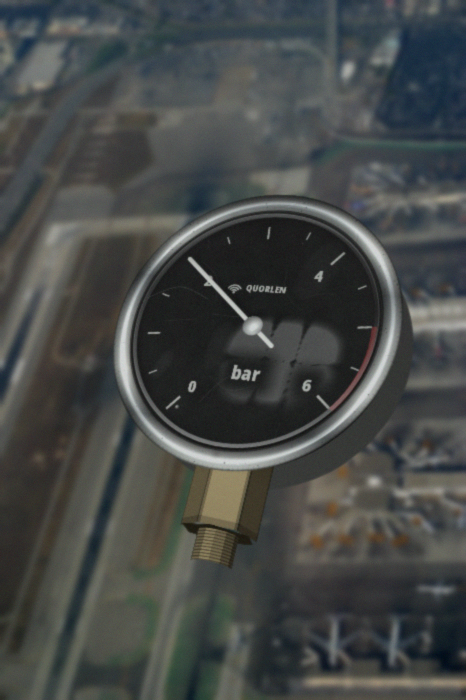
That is 2 bar
